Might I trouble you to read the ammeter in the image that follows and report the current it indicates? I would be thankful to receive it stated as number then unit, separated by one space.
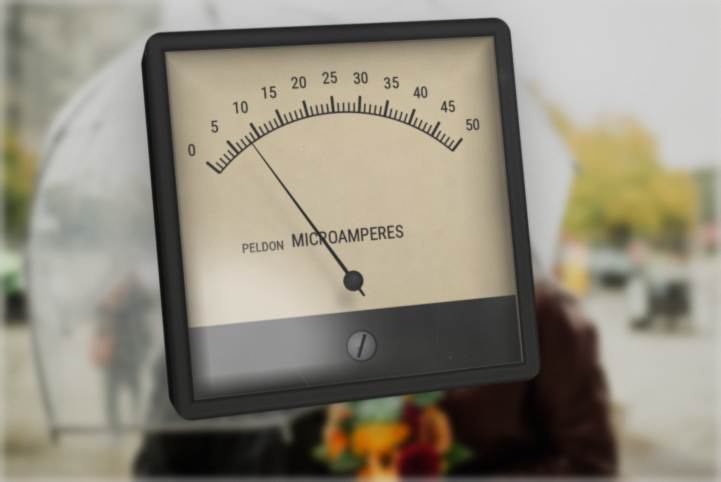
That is 8 µA
